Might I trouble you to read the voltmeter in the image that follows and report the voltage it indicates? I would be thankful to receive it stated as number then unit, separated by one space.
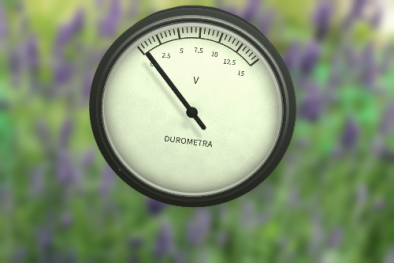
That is 0.5 V
